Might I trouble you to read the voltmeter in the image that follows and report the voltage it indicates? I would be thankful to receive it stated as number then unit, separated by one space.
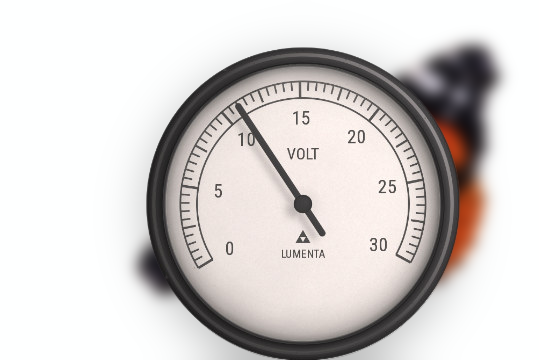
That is 11 V
